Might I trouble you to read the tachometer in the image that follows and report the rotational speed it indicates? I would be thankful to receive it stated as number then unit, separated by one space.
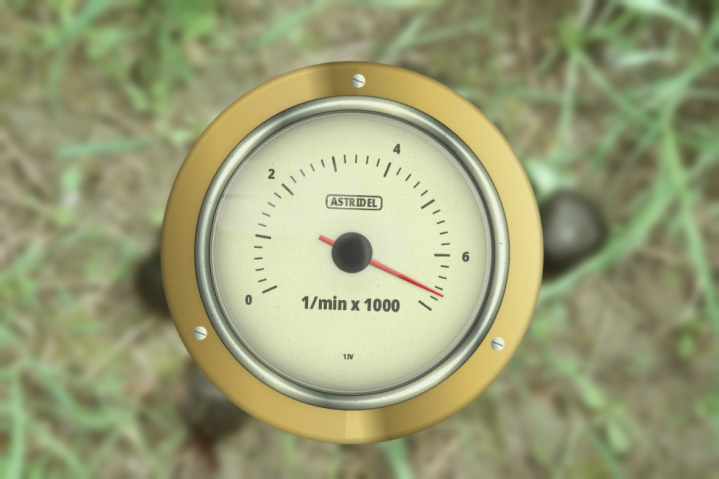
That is 6700 rpm
